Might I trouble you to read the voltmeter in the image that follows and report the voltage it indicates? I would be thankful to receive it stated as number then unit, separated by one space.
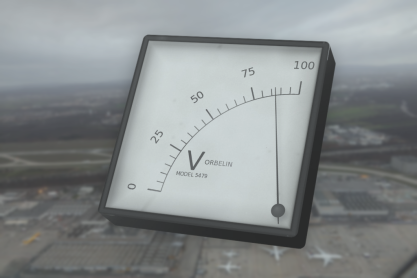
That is 87.5 V
